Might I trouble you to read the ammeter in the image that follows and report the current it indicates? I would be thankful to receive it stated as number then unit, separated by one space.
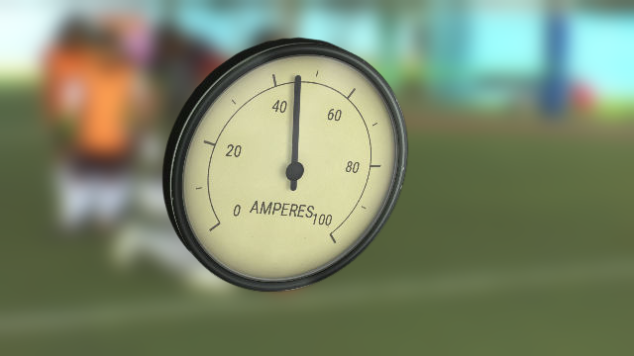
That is 45 A
